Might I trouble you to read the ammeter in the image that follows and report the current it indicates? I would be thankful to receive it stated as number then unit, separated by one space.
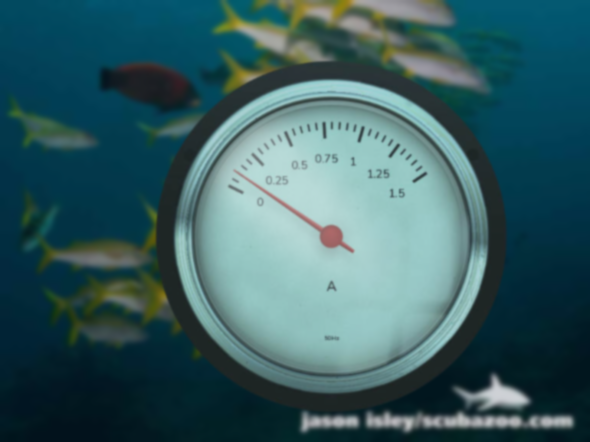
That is 0.1 A
